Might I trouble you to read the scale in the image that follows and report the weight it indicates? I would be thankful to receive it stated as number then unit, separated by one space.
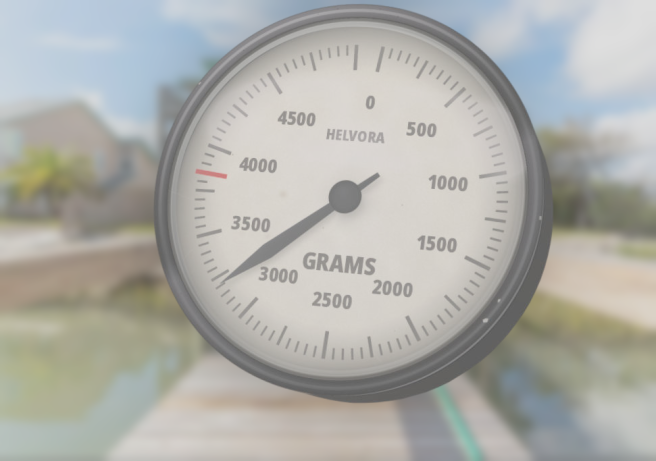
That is 3200 g
